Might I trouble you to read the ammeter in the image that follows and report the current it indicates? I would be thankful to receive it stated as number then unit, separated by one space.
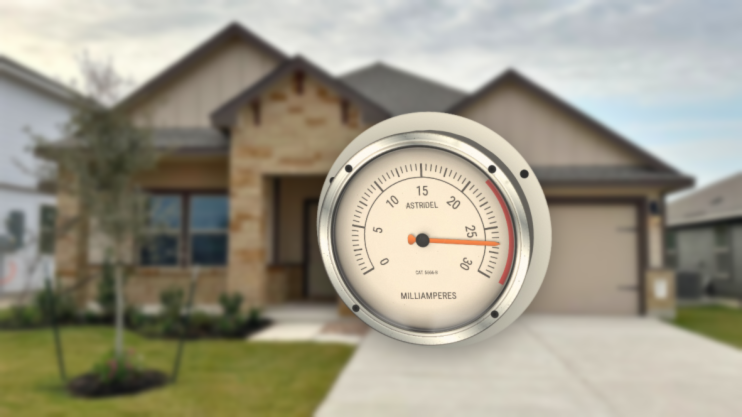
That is 26.5 mA
